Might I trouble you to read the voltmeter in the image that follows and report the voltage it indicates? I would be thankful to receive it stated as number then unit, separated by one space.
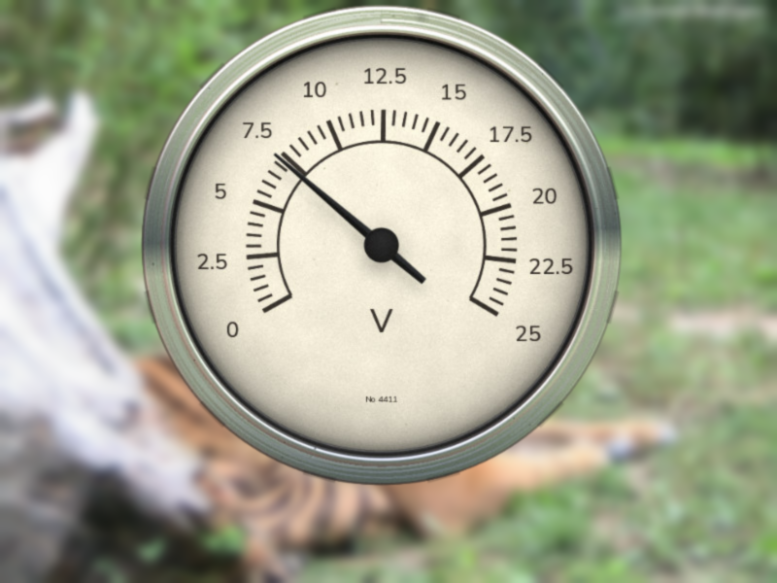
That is 7.25 V
